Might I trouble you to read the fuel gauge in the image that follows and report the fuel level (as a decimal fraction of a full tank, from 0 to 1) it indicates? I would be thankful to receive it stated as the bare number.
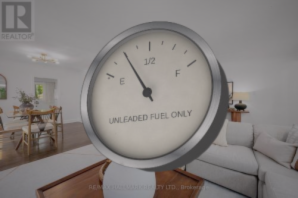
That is 0.25
